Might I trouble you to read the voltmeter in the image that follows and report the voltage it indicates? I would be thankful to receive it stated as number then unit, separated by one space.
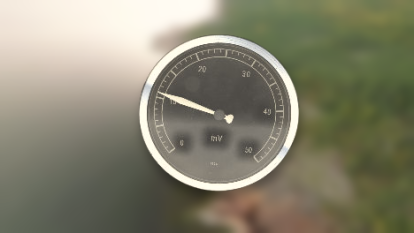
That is 11 mV
